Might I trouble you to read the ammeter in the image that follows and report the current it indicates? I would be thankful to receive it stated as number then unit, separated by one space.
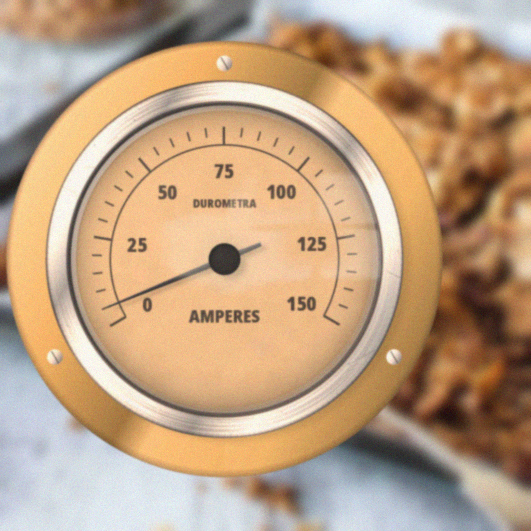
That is 5 A
